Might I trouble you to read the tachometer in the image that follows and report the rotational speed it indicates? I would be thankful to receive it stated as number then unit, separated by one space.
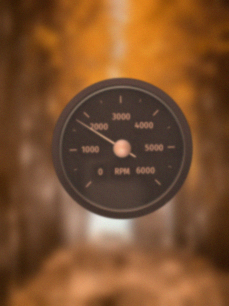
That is 1750 rpm
